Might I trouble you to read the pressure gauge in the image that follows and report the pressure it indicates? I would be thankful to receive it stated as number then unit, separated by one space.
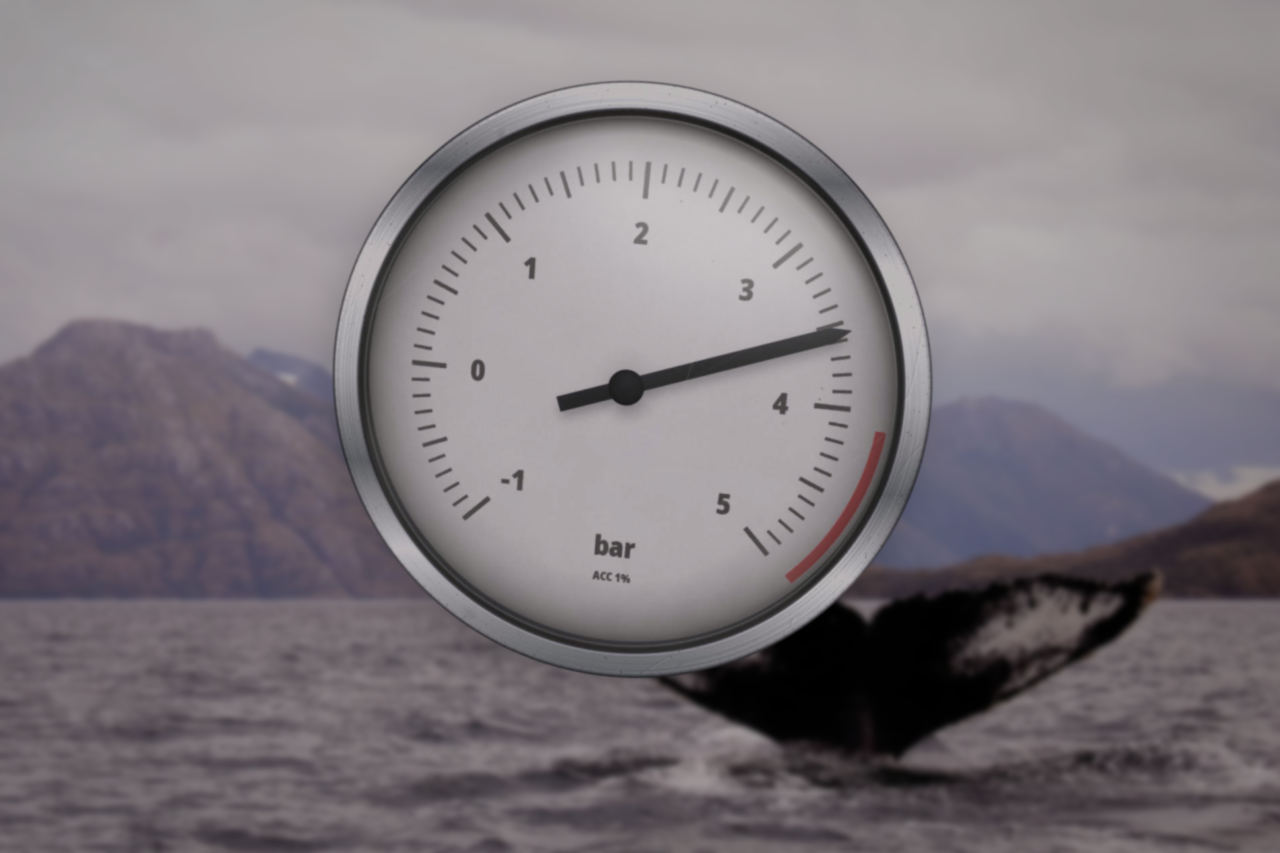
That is 3.55 bar
